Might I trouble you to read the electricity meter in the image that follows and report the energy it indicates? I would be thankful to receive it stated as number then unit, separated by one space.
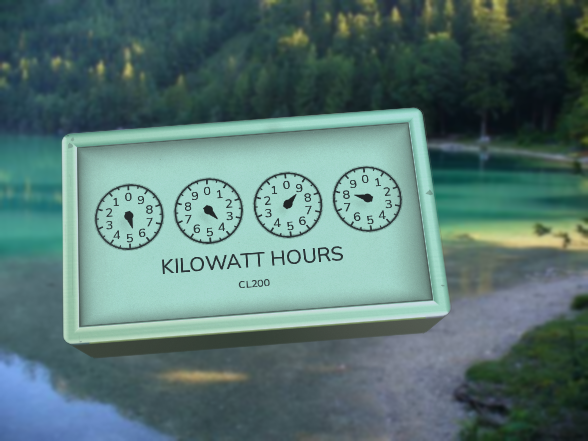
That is 5388 kWh
